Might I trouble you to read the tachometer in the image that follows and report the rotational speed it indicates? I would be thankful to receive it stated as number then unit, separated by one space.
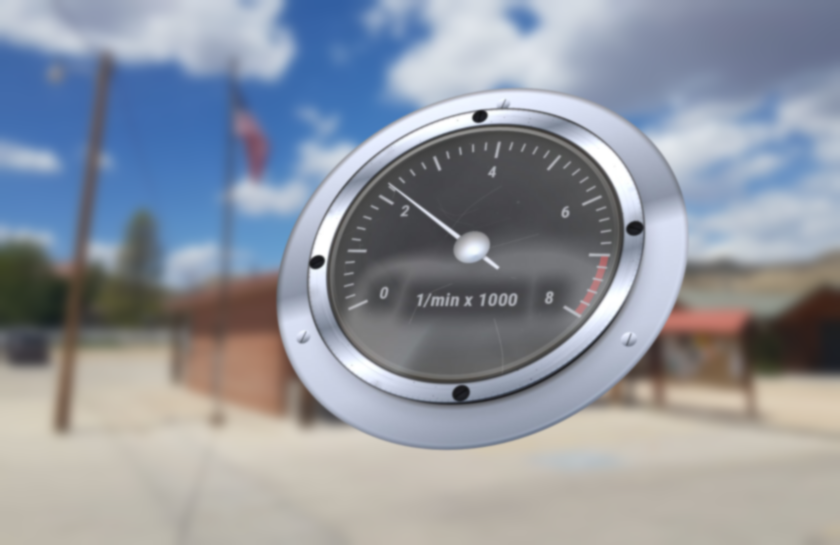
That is 2200 rpm
